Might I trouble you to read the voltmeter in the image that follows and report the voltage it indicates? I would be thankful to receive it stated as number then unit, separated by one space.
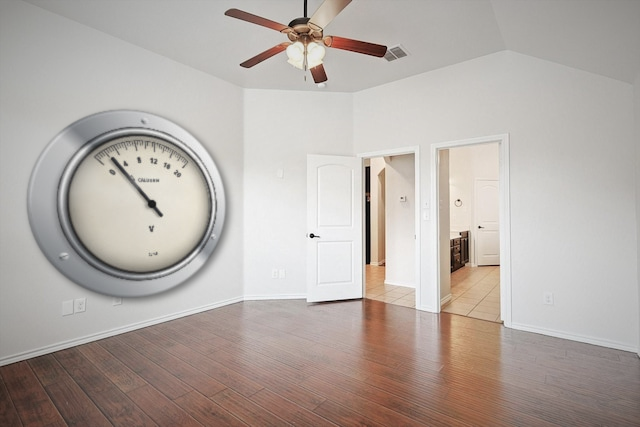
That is 2 V
